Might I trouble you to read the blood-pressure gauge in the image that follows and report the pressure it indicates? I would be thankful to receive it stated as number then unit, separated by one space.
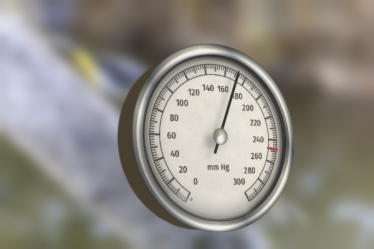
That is 170 mmHg
